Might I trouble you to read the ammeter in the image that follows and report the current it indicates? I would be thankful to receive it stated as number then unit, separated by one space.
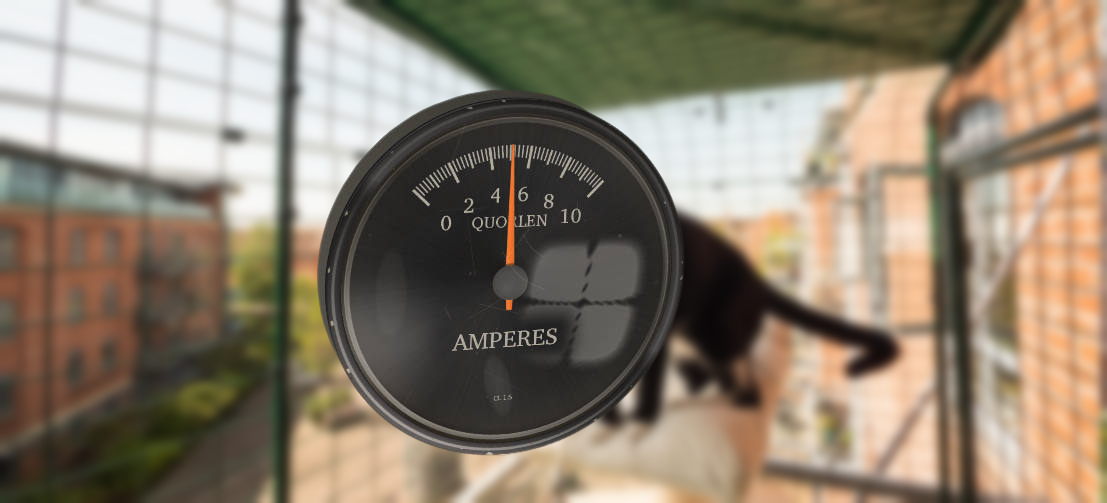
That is 5 A
